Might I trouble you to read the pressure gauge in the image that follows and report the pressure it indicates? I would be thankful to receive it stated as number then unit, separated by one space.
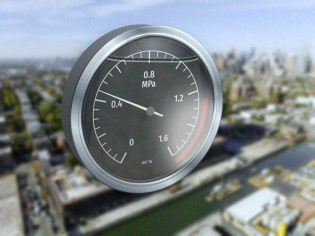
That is 0.45 MPa
